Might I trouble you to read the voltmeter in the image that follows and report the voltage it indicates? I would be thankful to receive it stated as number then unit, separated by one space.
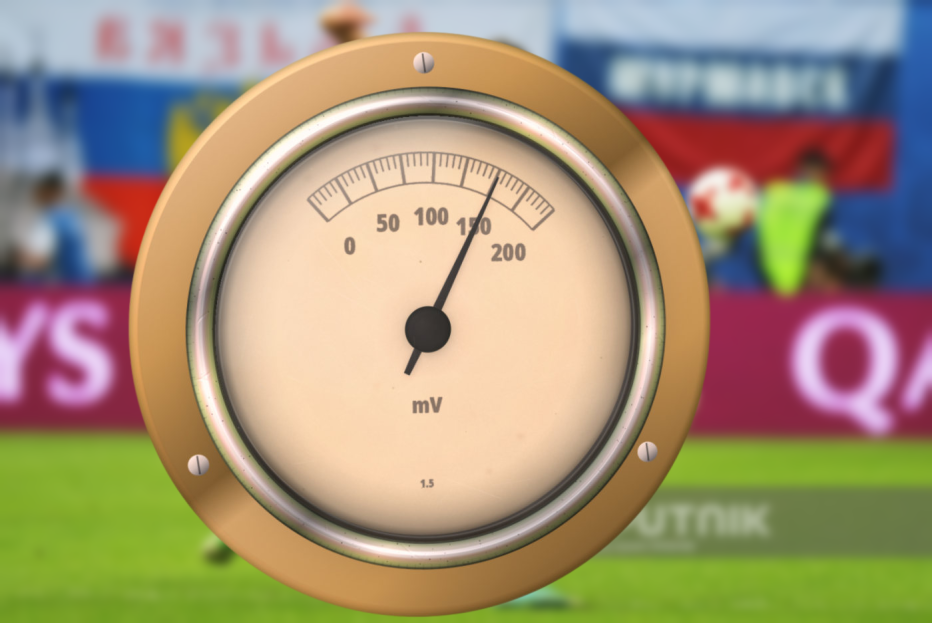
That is 150 mV
